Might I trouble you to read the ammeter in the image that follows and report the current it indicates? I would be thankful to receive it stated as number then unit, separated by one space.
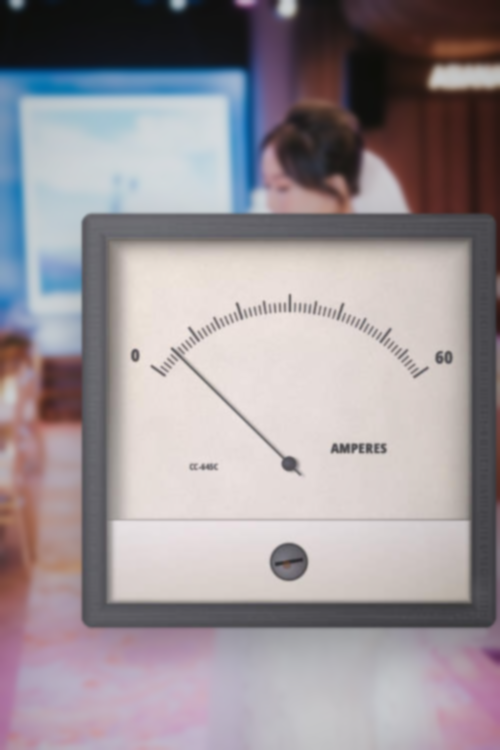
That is 5 A
